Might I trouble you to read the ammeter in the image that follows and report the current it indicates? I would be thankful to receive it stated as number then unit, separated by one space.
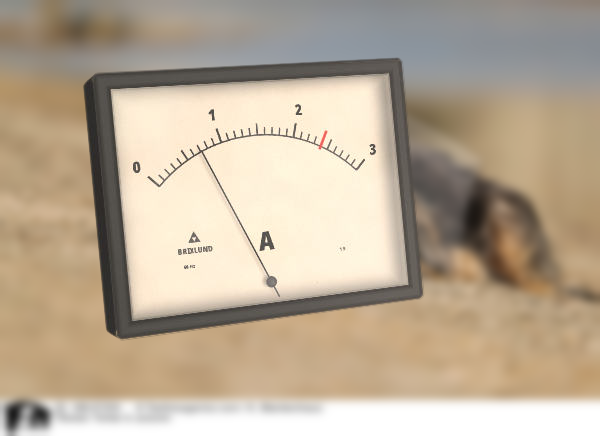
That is 0.7 A
